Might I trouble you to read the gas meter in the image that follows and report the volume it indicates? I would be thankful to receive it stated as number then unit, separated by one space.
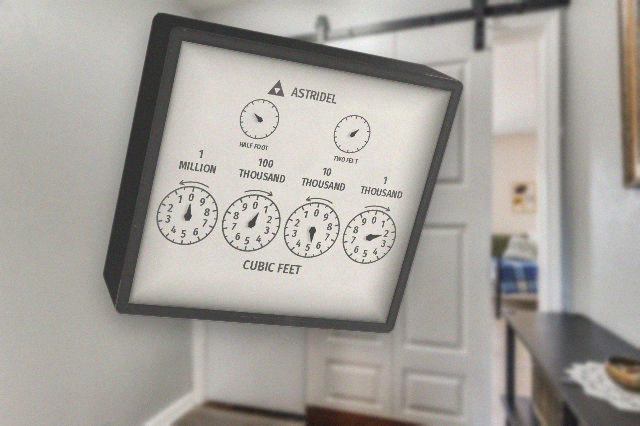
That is 5200 ft³
